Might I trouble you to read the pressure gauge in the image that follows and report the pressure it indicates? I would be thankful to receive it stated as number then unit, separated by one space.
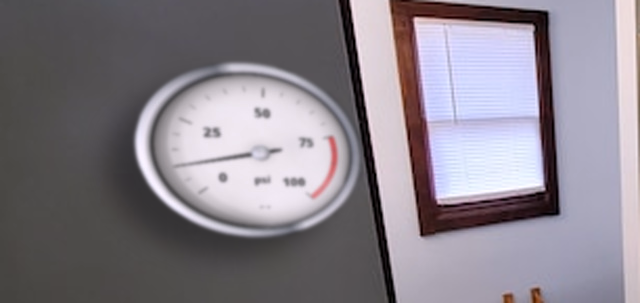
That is 10 psi
